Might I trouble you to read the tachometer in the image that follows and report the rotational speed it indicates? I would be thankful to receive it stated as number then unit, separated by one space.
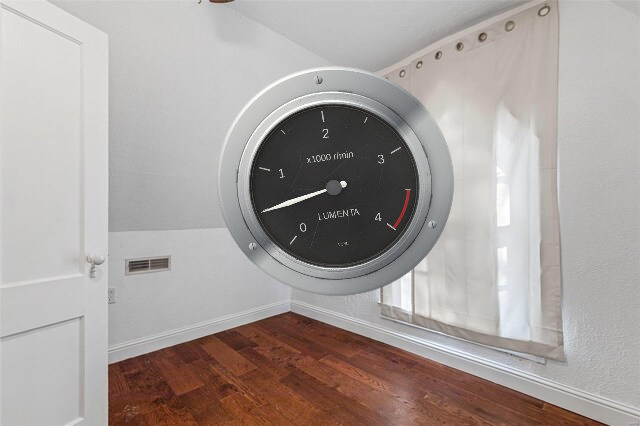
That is 500 rpm
